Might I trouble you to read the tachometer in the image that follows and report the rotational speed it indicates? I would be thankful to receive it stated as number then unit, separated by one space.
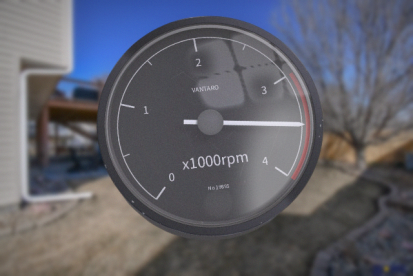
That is 3500 rpm
